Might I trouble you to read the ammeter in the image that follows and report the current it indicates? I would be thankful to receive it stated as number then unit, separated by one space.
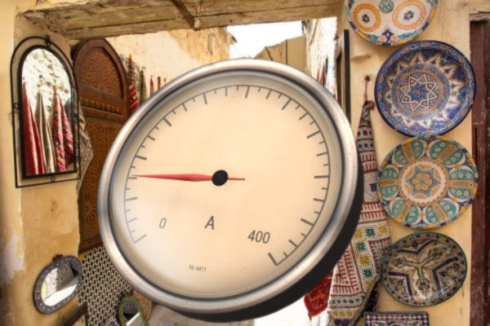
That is 60 A
